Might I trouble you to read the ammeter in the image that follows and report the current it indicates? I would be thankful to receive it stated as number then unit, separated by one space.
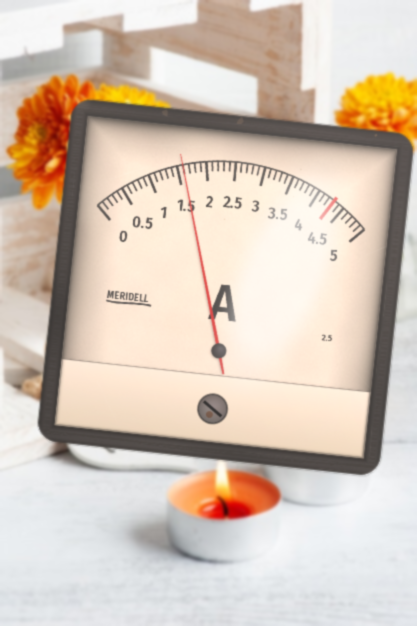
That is 1.6 A
